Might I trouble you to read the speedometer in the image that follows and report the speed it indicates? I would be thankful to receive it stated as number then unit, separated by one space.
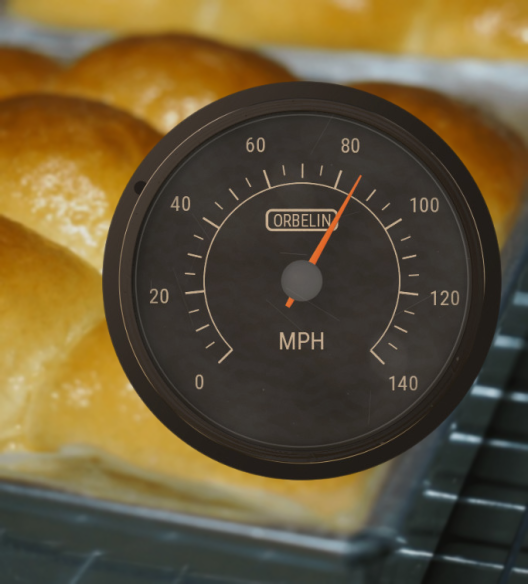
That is 85 mph
